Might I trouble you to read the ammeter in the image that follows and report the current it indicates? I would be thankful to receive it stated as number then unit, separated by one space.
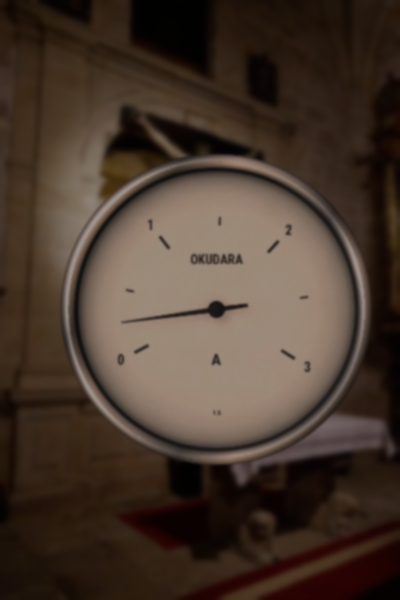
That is 0.25 A
